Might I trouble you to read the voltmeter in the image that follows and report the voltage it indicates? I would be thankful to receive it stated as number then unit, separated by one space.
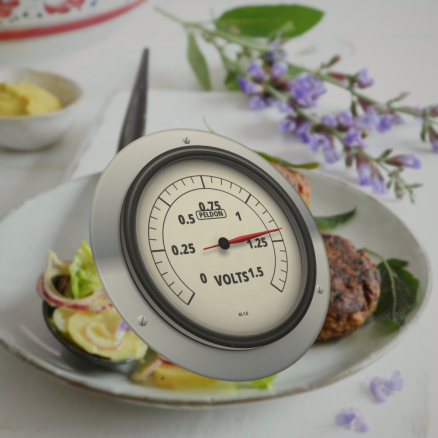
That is 1.2 V
